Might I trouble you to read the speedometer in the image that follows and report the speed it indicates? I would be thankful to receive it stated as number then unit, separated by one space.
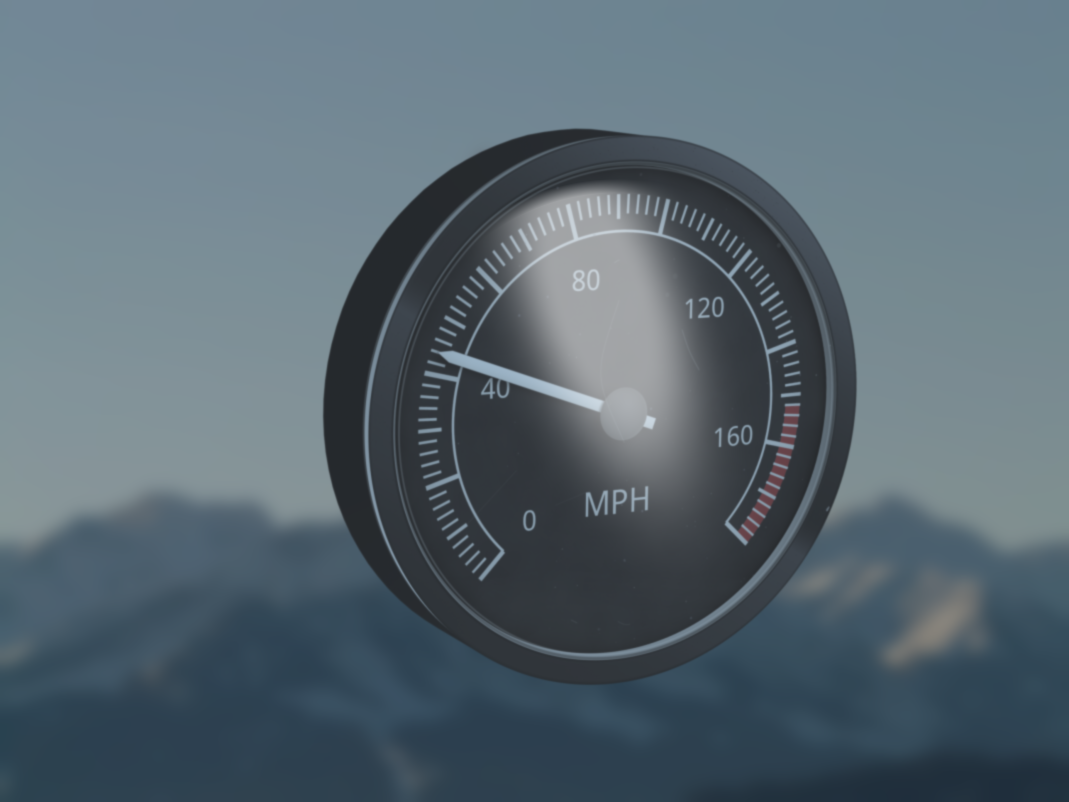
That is 44 mph
